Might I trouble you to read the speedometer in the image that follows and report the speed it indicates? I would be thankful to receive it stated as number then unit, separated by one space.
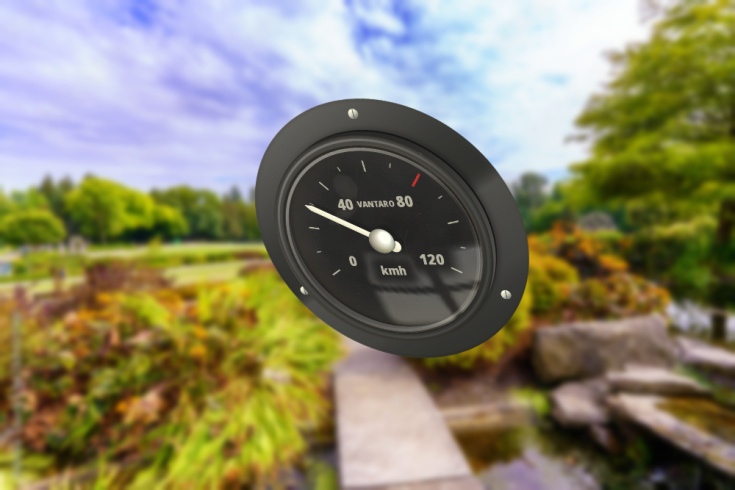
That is 30 km/h
